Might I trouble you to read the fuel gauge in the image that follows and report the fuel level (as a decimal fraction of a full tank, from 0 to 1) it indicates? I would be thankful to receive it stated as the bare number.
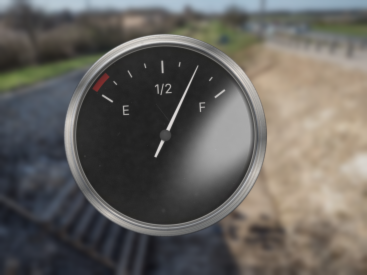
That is 0.75
